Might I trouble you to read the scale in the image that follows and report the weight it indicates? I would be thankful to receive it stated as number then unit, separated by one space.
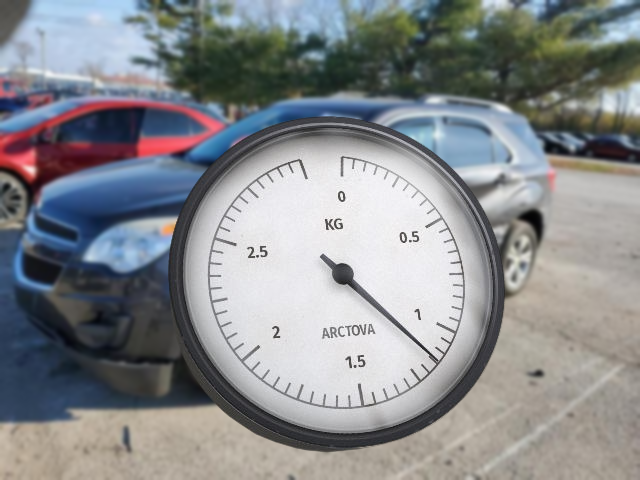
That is 1.15 kg
